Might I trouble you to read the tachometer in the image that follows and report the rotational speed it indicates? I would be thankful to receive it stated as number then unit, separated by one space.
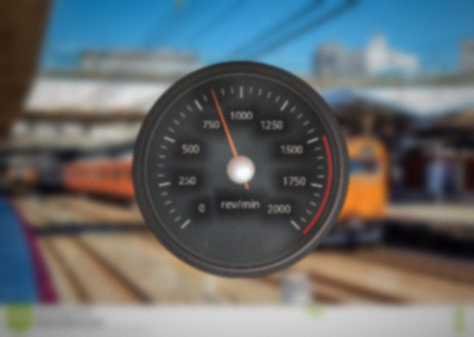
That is 850 rpm
